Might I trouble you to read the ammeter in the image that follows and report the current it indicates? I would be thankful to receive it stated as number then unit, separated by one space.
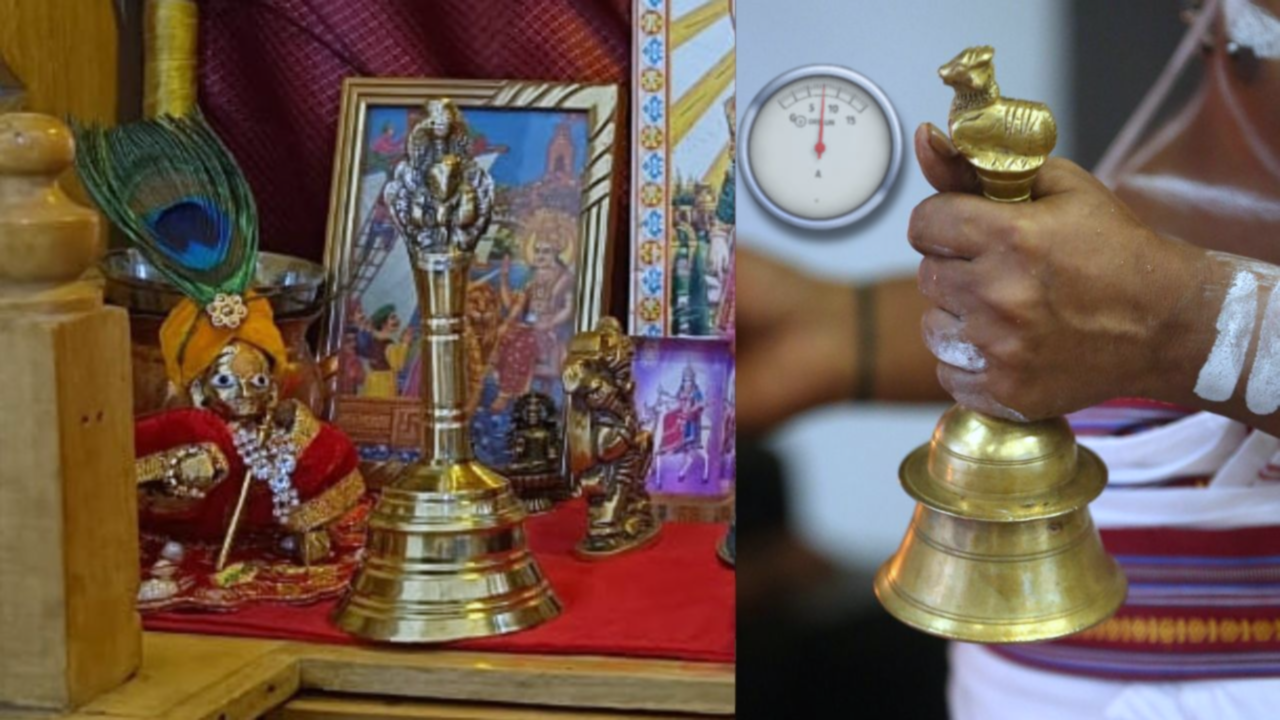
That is 7.5 A
